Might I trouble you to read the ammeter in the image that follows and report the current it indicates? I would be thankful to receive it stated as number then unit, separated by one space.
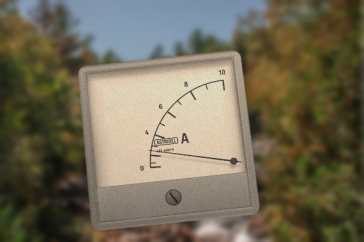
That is 2.5 A
